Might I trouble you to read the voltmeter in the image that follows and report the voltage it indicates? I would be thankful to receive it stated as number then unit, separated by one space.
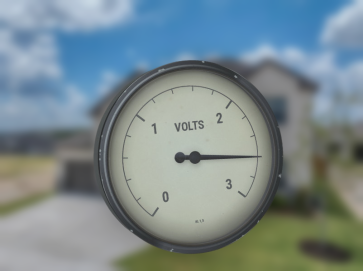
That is 2.6 V
